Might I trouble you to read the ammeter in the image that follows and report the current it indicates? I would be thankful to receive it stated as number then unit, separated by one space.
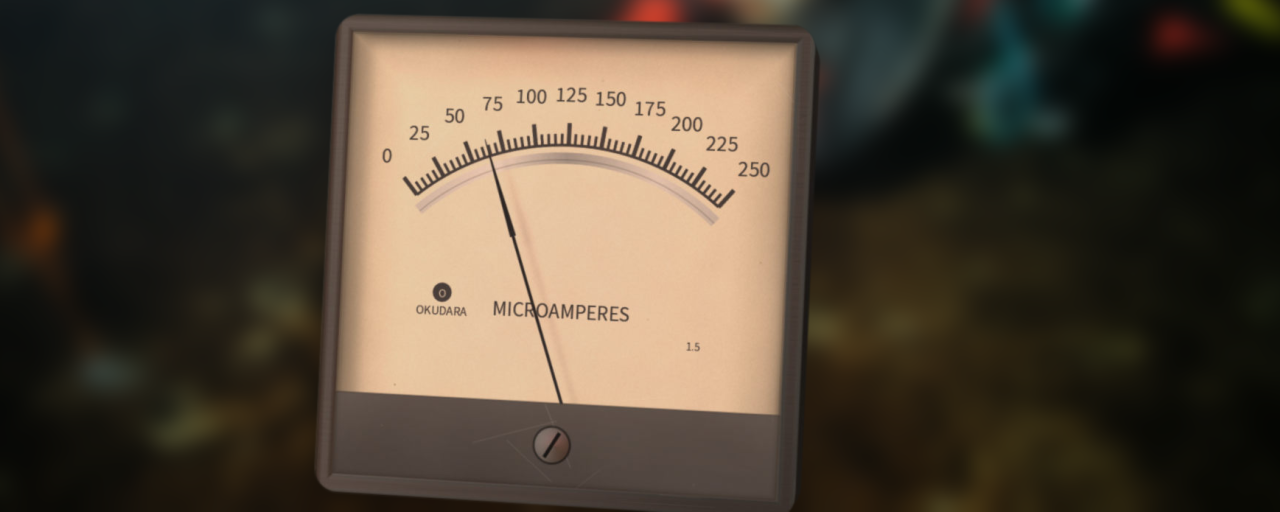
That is 65 µA
